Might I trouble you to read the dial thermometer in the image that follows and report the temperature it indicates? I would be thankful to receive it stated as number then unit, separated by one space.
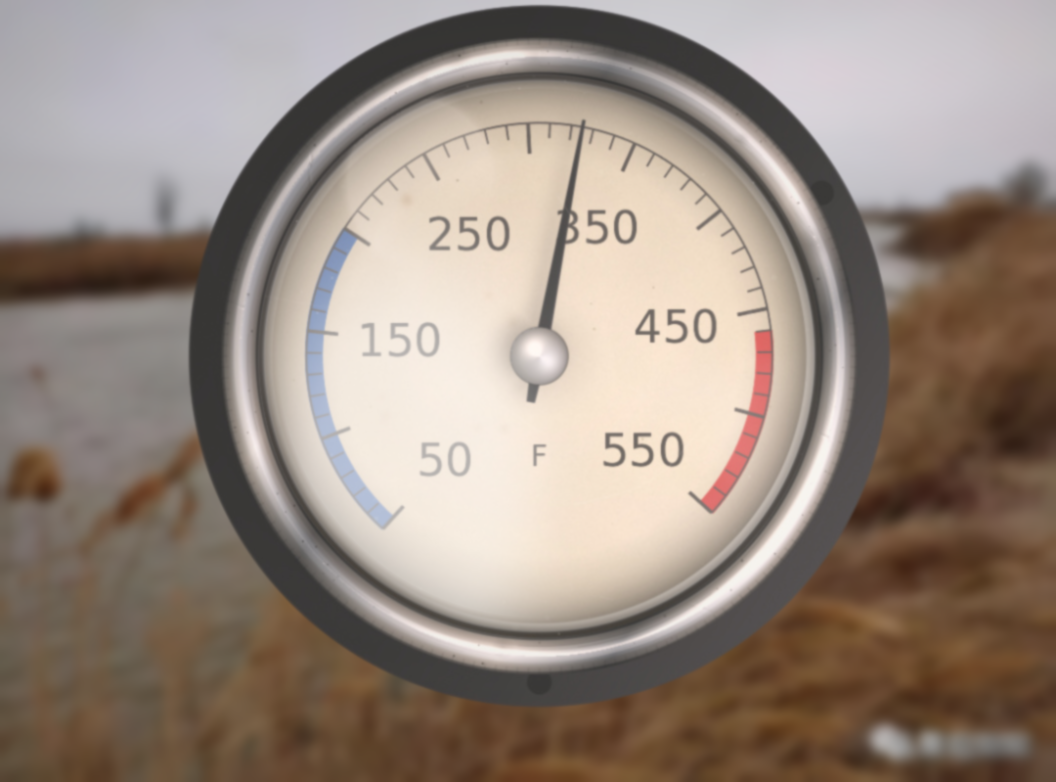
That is 325 °F
